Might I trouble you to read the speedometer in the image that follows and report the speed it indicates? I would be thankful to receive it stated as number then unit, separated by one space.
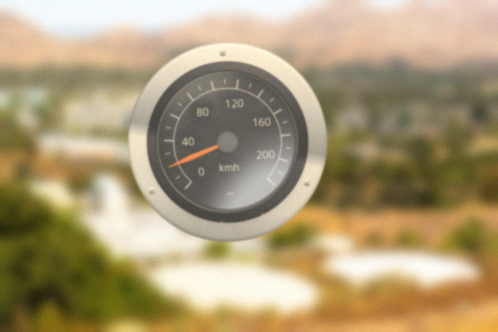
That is 20 km/h
